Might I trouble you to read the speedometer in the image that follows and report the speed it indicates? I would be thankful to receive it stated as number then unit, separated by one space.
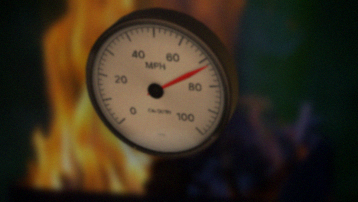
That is 72 mph
